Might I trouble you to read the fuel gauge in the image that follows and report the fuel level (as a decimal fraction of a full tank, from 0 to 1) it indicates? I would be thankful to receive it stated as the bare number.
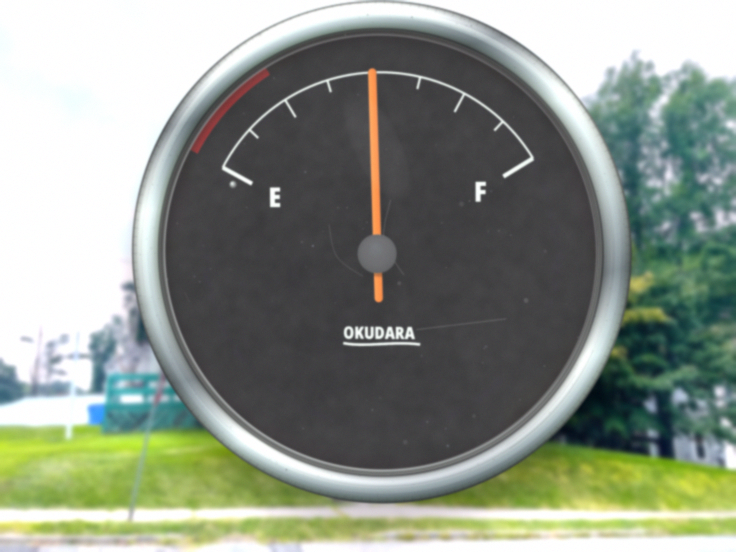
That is 0.5
